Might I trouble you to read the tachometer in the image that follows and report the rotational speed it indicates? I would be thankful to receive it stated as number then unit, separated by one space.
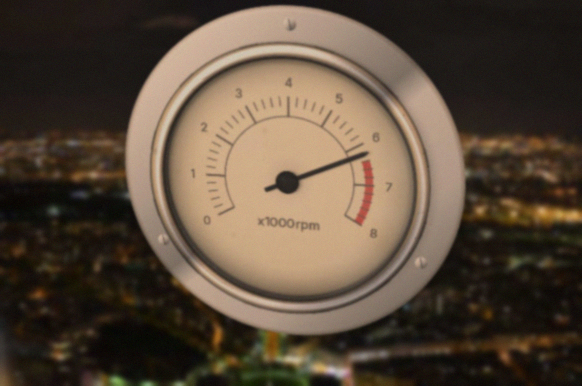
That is 6200 rpm
